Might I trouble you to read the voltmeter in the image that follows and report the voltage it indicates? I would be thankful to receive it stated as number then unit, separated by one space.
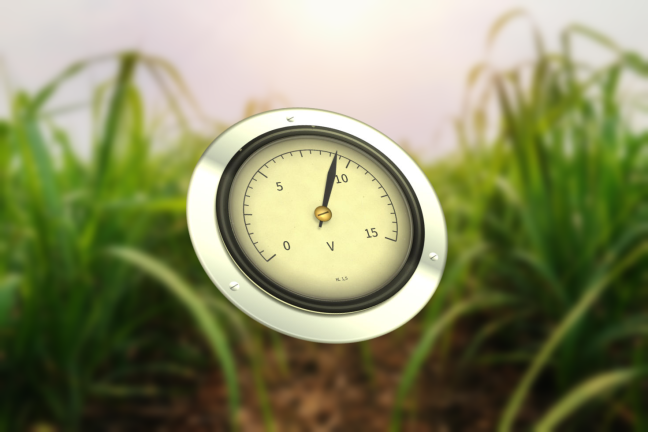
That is 9.25 V
